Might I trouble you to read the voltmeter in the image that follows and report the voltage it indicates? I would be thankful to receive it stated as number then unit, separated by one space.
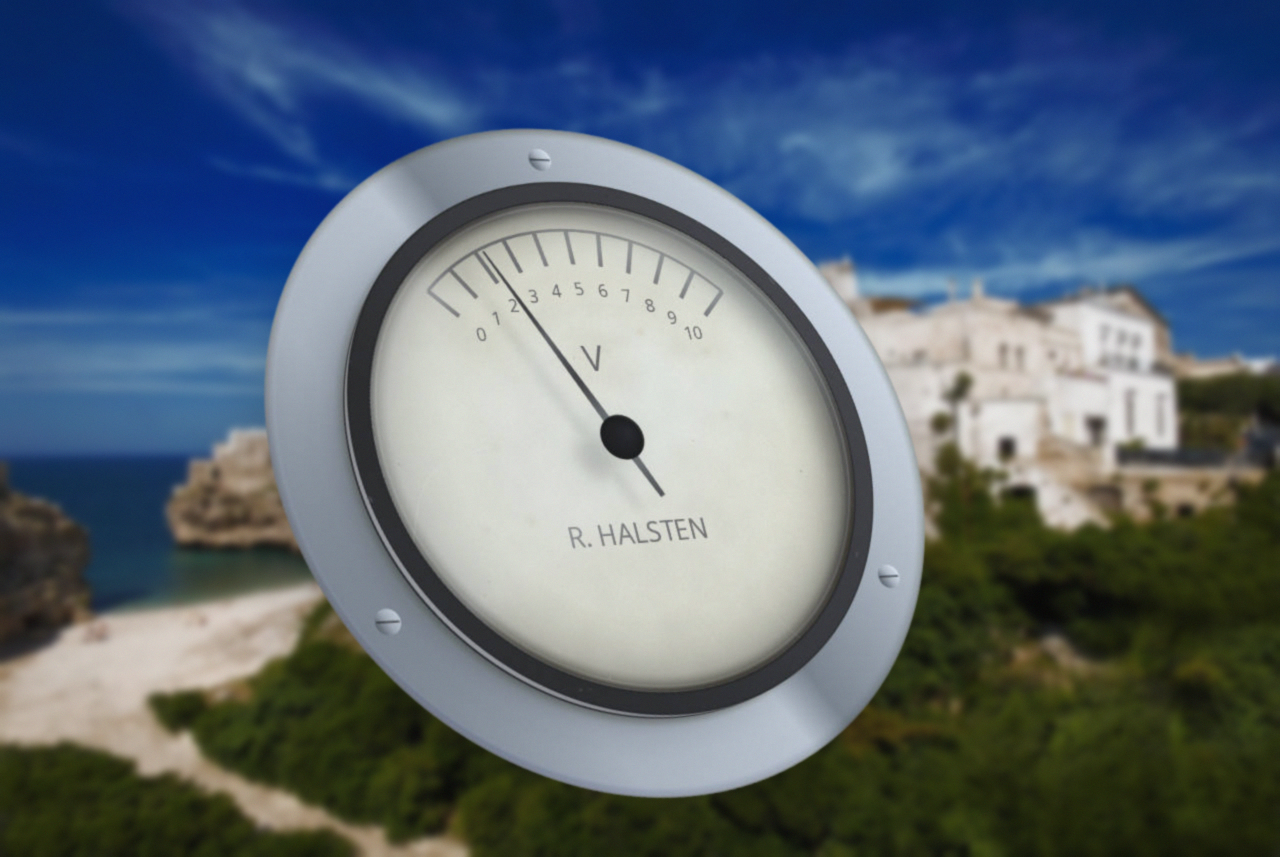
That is 2 V
